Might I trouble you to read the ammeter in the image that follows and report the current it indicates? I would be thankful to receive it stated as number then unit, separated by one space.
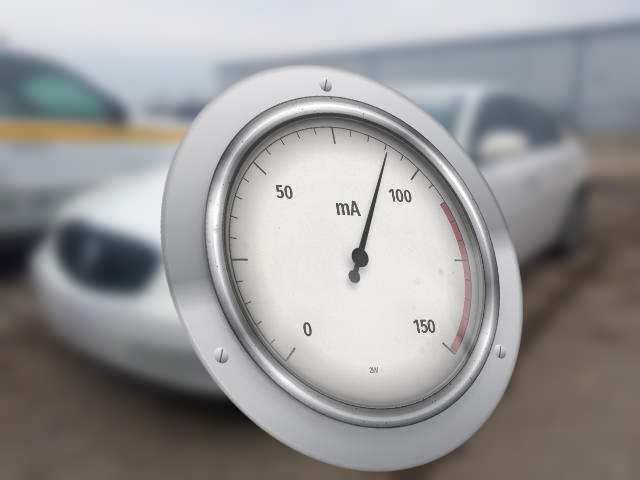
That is 90 mA
